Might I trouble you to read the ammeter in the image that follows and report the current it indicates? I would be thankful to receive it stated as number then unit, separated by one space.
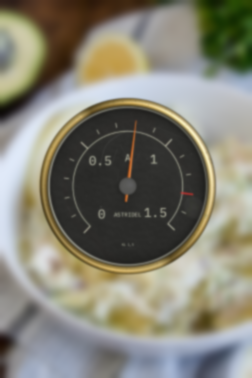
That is 0.8 A
